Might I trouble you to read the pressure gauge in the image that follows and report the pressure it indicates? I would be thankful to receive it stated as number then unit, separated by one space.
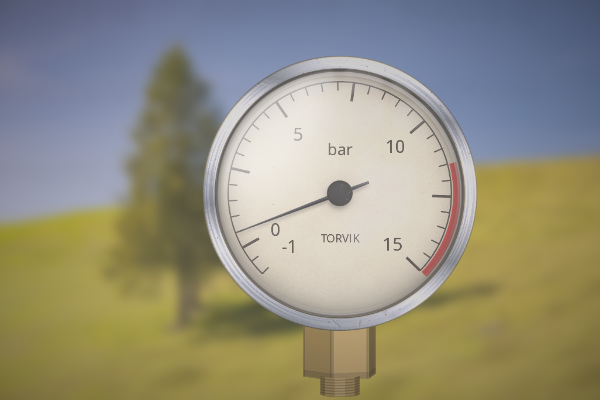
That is 0.5 bar
